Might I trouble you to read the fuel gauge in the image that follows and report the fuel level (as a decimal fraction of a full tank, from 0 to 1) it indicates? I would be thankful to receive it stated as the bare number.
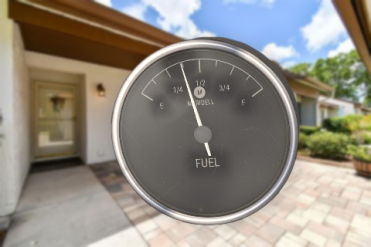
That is 0.375
